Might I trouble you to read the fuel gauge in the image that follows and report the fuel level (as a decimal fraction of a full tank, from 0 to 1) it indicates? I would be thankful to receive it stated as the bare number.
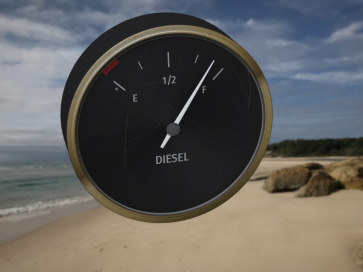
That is 0.875
